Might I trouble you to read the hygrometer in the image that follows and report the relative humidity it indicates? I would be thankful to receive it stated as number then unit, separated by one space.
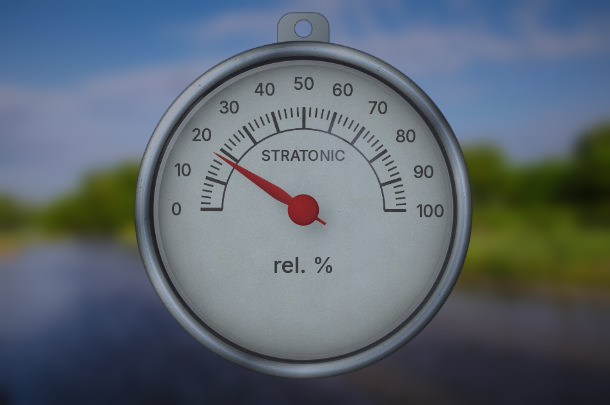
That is 18 %
